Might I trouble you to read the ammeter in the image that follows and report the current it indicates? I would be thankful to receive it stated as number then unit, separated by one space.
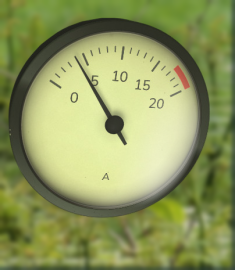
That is 4 A
